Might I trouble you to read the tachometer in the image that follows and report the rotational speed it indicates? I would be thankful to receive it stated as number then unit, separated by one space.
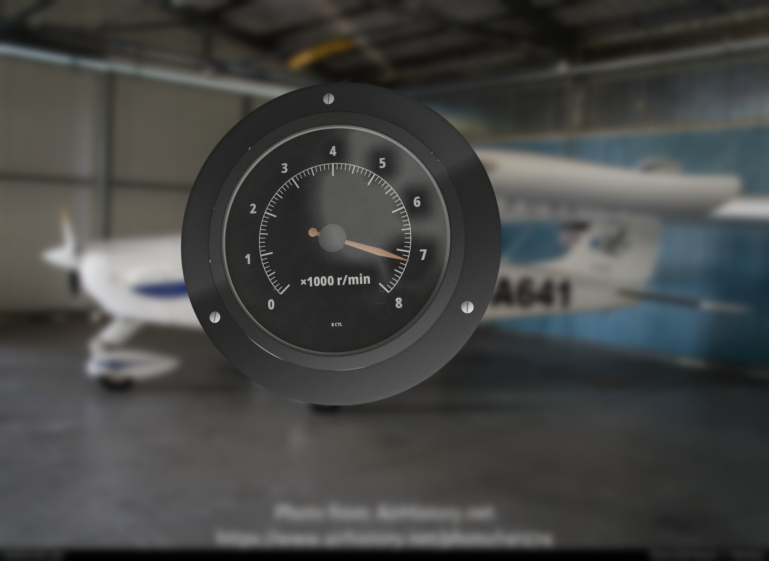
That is 7200 rpm
